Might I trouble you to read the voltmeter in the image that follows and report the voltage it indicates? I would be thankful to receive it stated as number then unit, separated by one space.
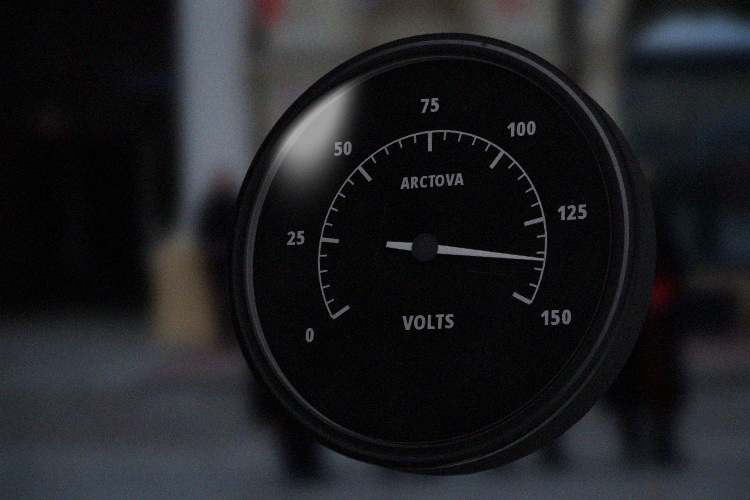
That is 137.5 V
